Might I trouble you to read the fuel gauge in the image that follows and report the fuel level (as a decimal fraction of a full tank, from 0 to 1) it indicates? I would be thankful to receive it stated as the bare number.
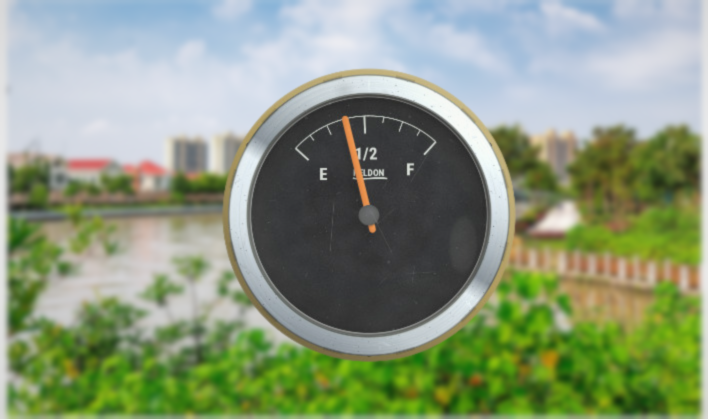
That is 0.375
